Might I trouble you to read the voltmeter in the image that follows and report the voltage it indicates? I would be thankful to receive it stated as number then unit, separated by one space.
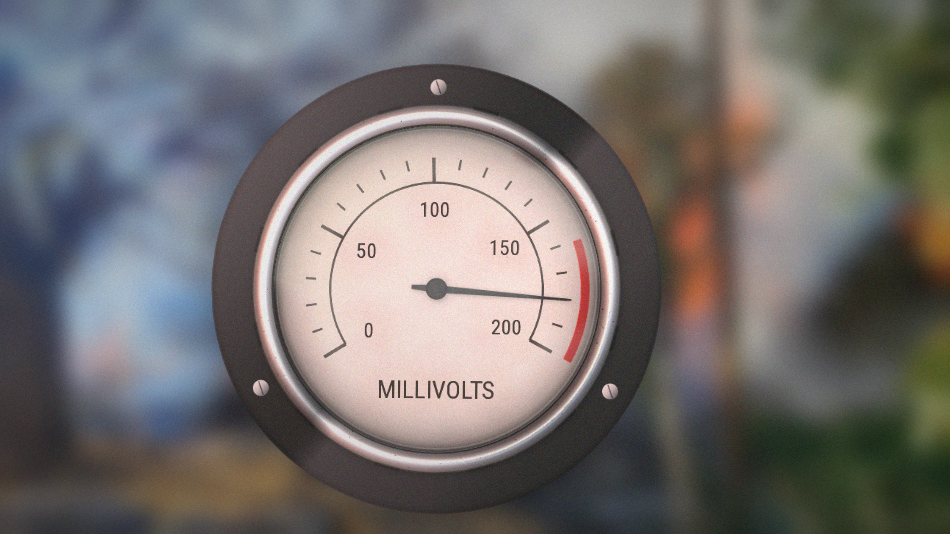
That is 180 mV
